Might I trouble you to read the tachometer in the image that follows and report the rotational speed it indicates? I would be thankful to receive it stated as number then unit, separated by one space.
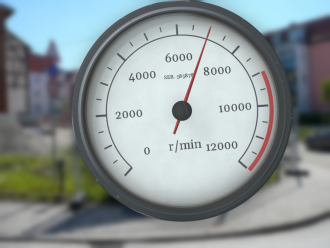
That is 7000 rpm
